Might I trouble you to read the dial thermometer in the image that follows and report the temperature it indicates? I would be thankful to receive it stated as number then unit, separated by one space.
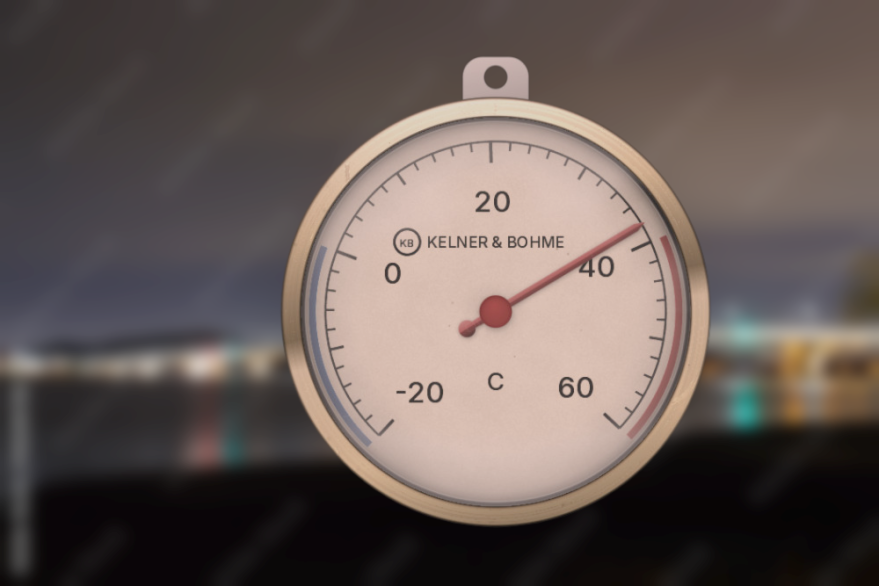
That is 38 °C
